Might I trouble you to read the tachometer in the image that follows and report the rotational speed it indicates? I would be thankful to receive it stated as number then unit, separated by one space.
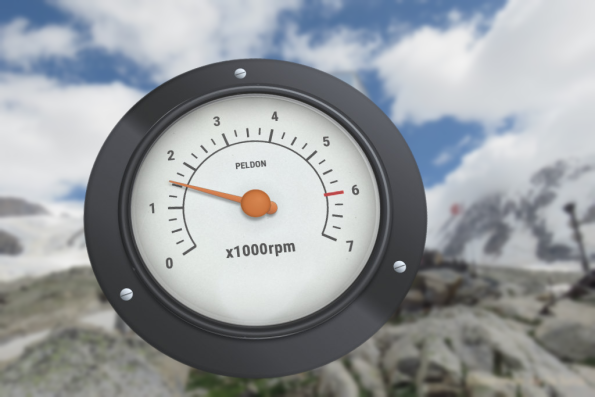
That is 1500 rpm
